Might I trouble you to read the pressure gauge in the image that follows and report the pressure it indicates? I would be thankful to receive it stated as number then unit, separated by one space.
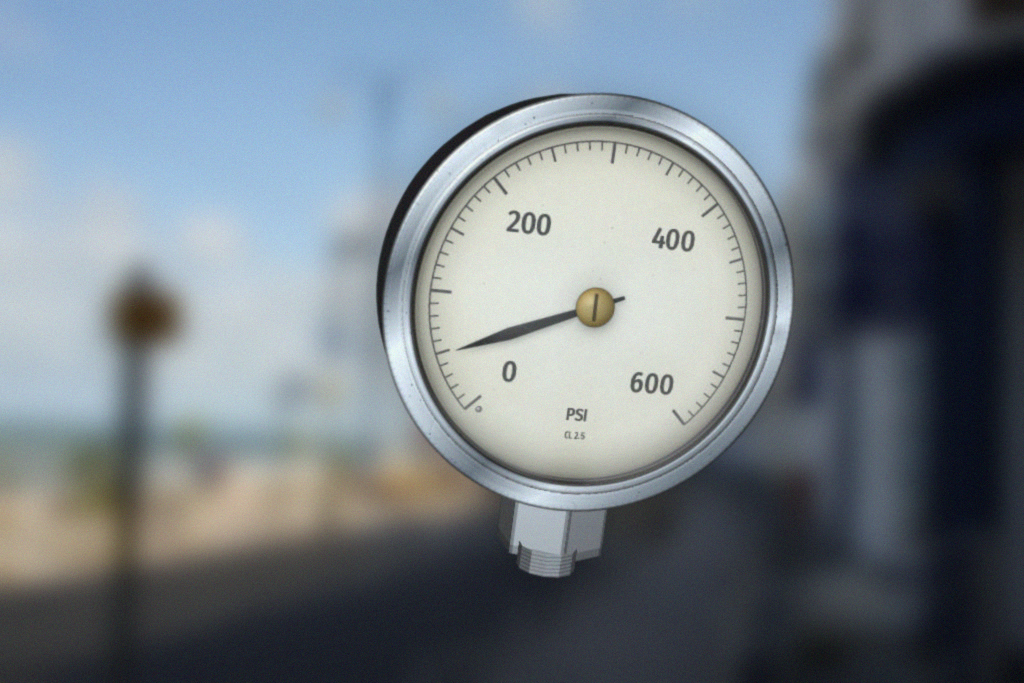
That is 50 psi
